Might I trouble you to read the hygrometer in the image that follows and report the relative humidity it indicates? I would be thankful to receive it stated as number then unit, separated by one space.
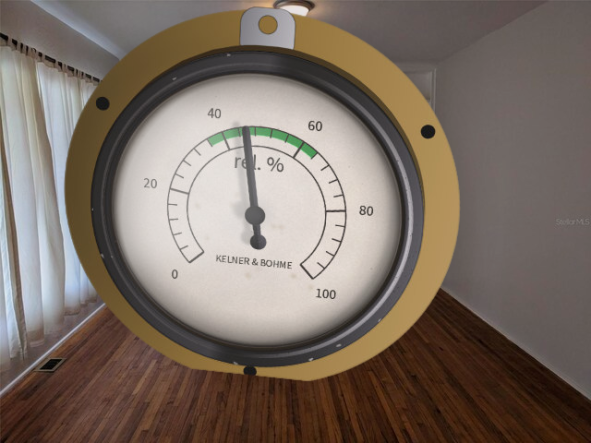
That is 46 %
